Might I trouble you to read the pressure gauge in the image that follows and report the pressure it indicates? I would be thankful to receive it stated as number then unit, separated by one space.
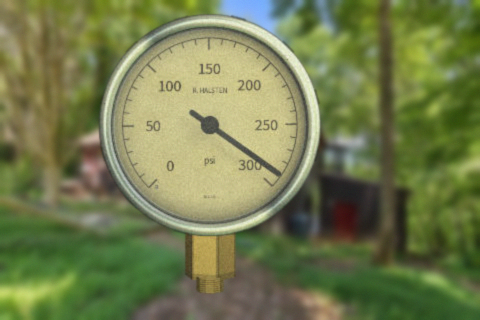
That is 290 psi
